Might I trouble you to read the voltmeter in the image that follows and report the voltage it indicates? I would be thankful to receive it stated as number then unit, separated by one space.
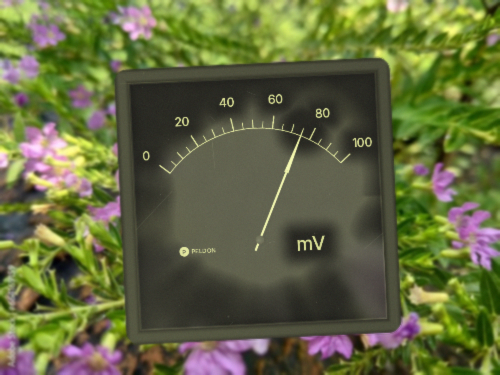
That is 75 mV
